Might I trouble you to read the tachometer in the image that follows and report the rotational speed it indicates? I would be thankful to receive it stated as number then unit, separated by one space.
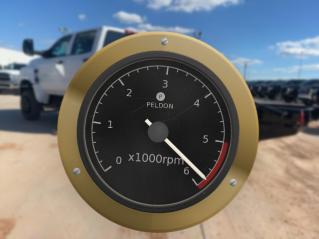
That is 5800 rpm
